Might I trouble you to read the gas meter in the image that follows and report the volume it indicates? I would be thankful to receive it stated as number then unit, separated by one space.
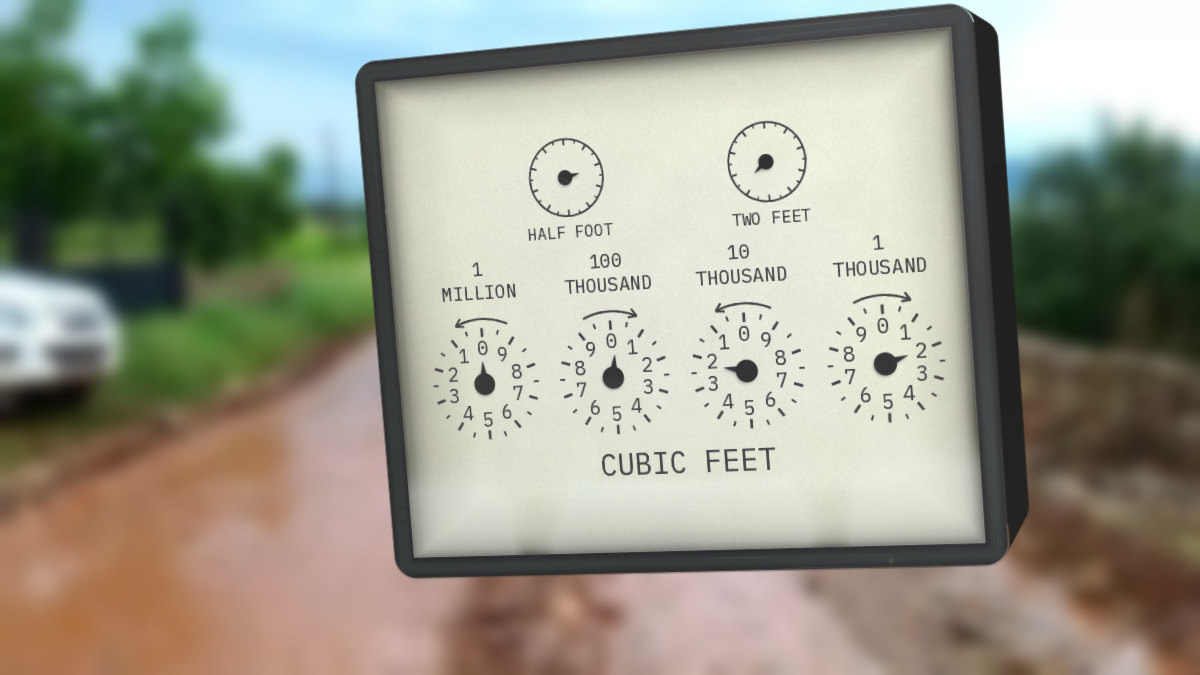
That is 2200 ft³
